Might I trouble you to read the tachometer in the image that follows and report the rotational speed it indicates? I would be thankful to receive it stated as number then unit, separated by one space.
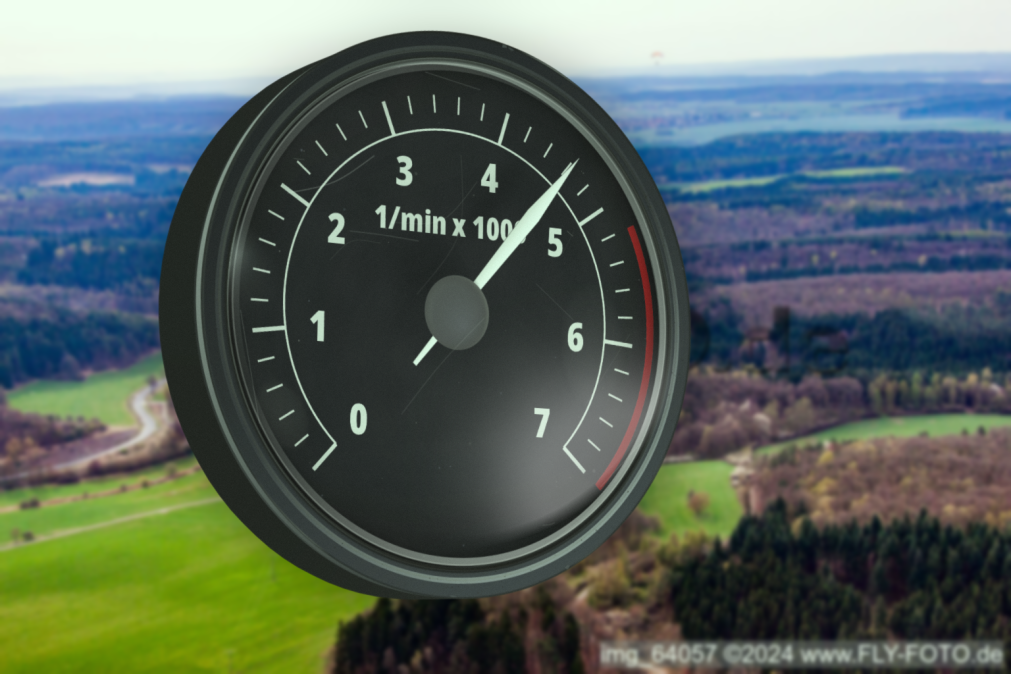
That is 4600 rpm
